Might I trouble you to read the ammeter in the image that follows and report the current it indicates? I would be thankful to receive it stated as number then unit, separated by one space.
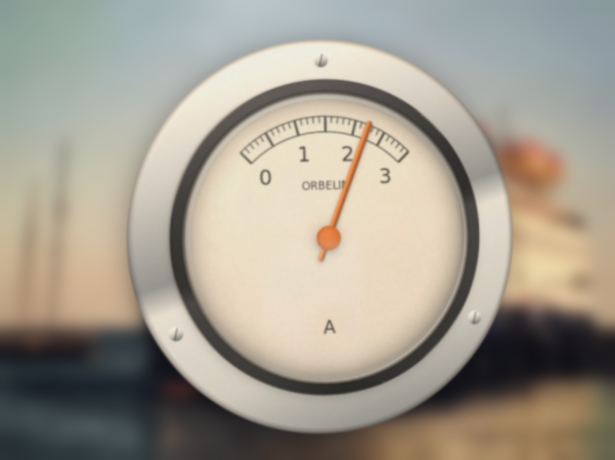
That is 2.2 A
